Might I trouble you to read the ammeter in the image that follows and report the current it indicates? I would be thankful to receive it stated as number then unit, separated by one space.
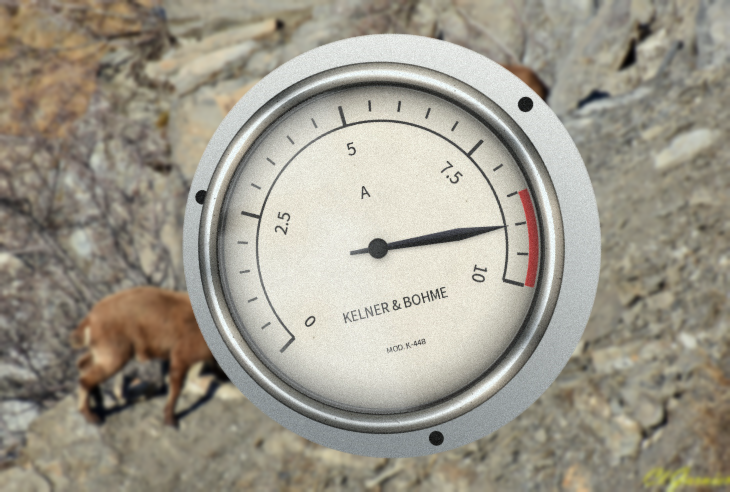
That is 9 A
